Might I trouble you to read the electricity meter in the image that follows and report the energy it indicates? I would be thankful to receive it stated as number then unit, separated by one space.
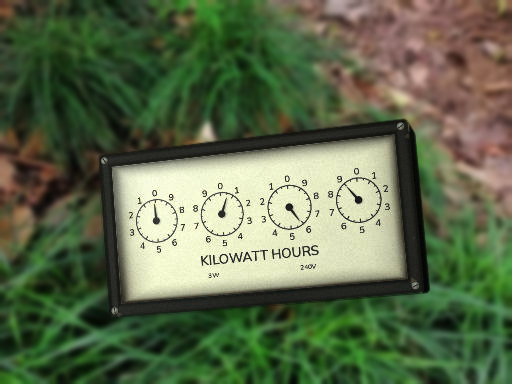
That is 59 kWh
